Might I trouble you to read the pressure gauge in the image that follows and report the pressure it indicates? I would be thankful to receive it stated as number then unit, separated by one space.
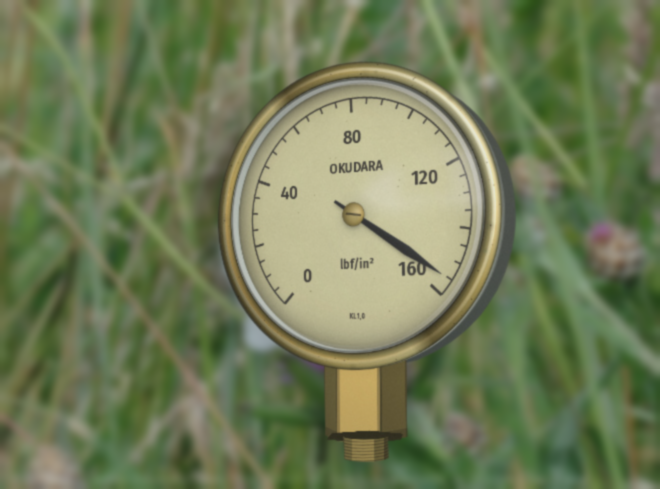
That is 155 psi
